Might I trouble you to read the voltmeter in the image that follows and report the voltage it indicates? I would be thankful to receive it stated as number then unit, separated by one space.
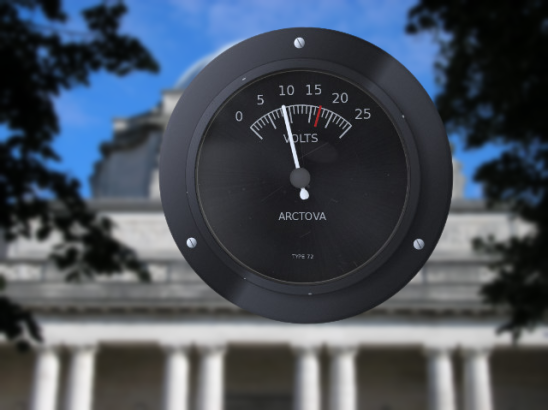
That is 9 V
